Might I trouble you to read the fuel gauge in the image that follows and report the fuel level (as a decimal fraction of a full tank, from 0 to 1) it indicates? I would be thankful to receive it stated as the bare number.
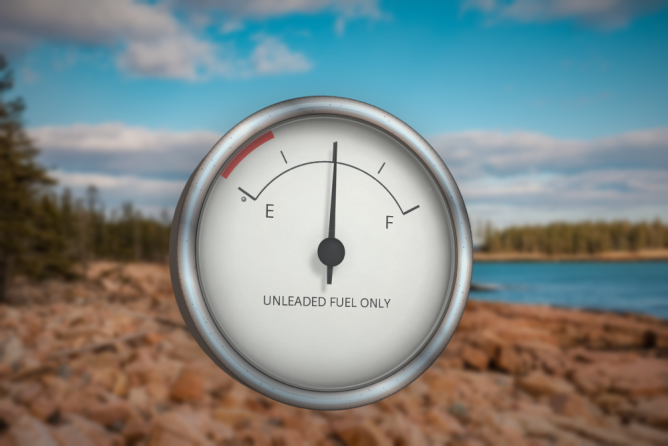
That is 0.5
